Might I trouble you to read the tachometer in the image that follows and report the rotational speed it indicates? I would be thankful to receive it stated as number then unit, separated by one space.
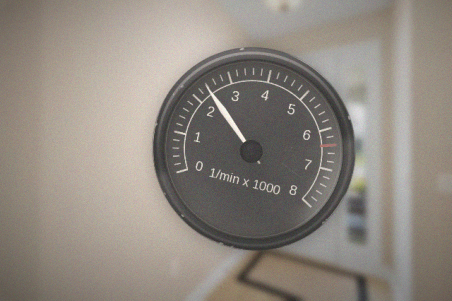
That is 2400 rpm
